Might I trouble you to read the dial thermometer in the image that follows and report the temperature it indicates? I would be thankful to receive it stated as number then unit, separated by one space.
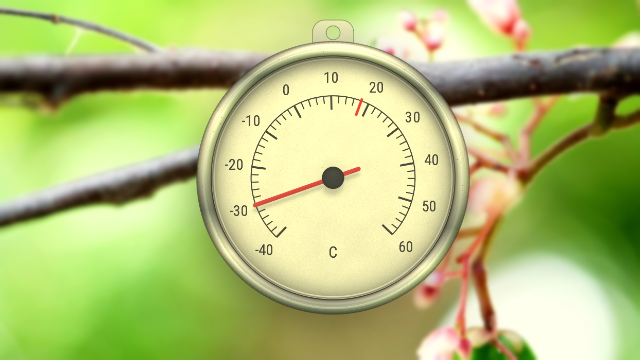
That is -30 °C
